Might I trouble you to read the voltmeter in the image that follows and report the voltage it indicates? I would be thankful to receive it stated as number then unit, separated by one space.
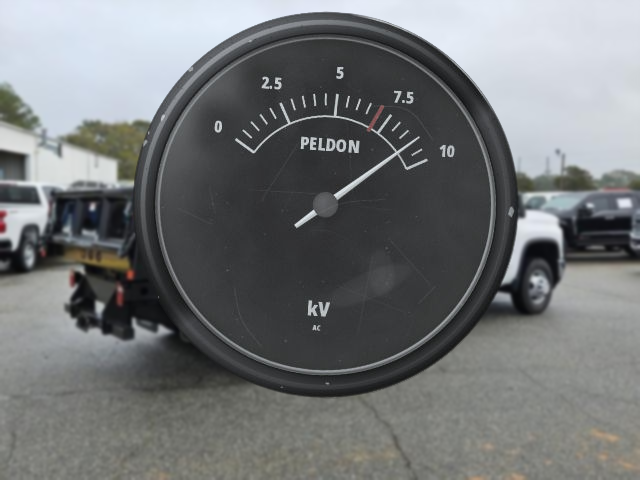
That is 9 kV
